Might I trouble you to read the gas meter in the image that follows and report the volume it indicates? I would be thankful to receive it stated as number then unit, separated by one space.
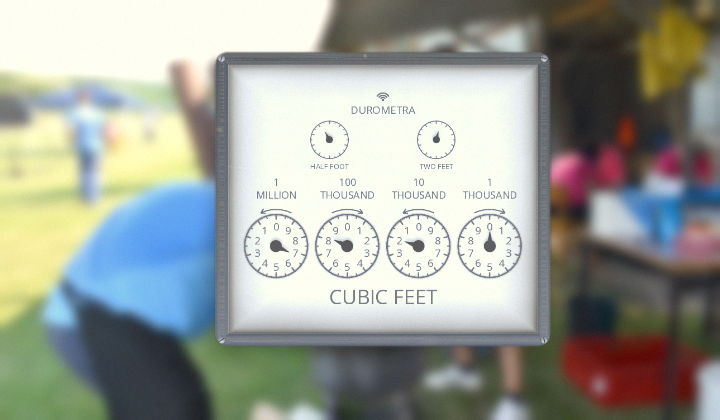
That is 682000 ft³
